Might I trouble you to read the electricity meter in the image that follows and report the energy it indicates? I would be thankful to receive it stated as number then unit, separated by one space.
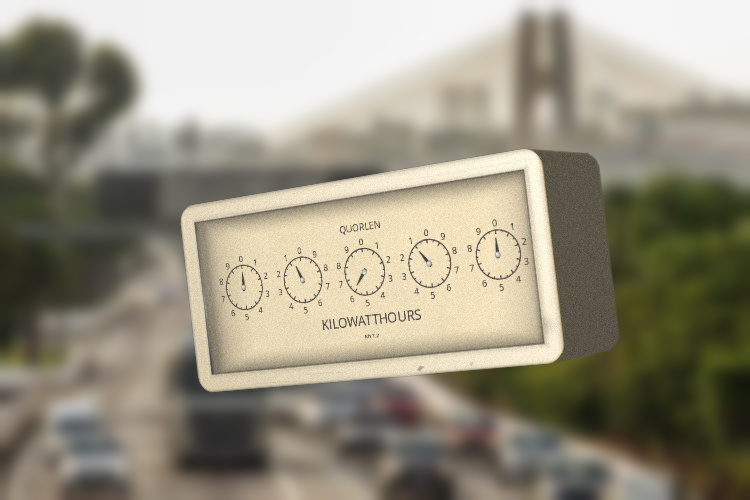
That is 610 kWh
